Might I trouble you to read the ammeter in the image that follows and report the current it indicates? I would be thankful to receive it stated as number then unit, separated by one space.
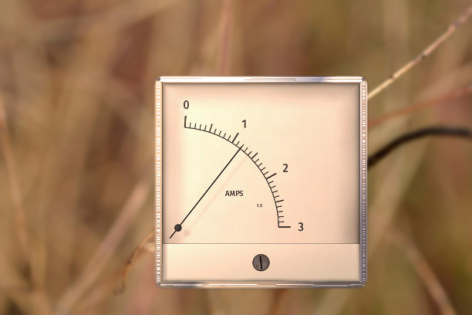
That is 1.2 A
